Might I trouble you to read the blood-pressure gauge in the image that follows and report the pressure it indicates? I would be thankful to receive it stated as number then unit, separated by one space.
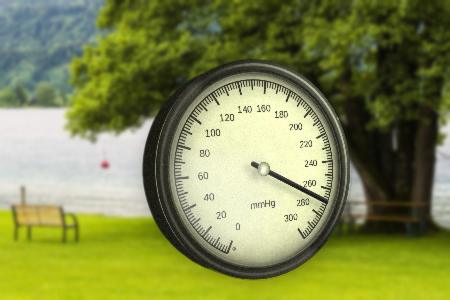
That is 270 mmHg
